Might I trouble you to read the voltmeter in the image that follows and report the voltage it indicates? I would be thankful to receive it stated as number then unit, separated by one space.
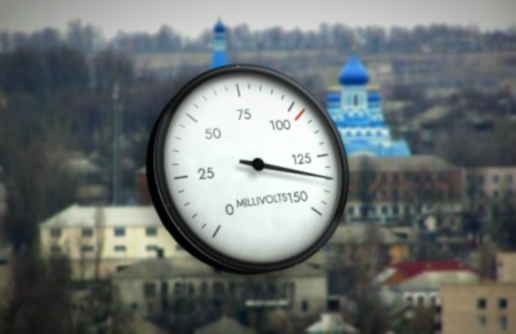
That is 135 mV
